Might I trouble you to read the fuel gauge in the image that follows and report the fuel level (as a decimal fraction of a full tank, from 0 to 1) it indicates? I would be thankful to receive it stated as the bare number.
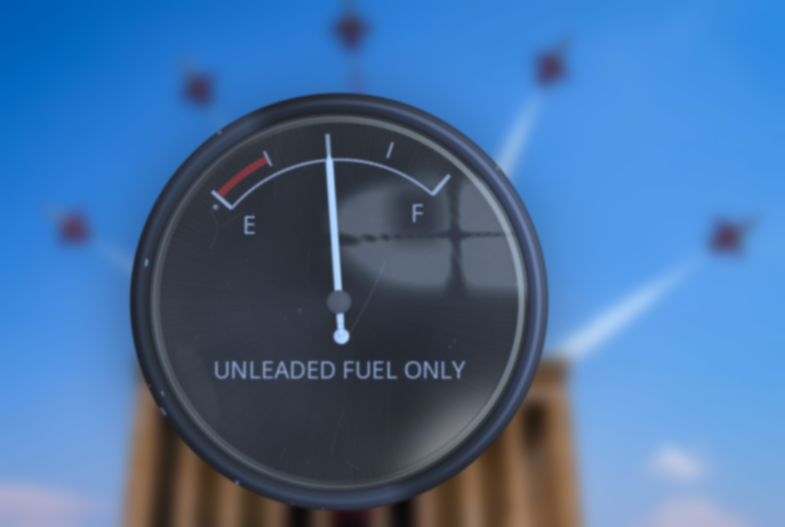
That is 0.5
